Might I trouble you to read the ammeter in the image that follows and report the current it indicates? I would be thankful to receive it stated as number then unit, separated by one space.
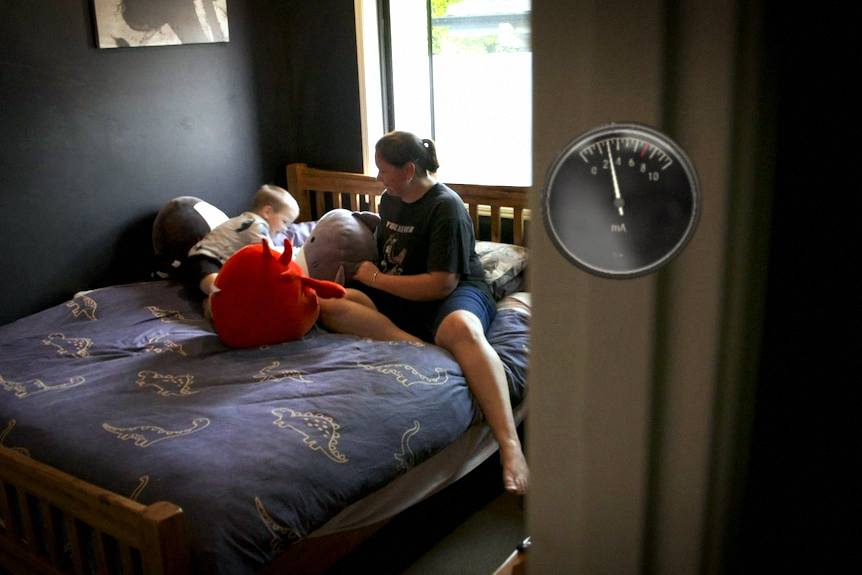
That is 3 mA
